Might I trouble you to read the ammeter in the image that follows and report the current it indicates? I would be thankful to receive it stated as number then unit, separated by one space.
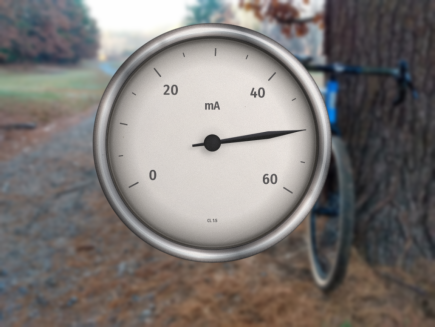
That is 50 mA
